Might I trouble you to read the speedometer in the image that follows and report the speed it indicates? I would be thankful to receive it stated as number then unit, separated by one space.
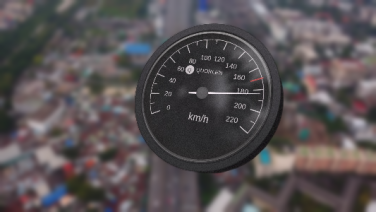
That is 185 km/h
